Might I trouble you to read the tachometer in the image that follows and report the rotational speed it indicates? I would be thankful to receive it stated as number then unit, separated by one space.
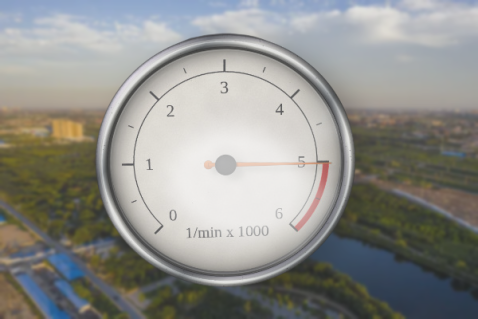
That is 5000 rpm
